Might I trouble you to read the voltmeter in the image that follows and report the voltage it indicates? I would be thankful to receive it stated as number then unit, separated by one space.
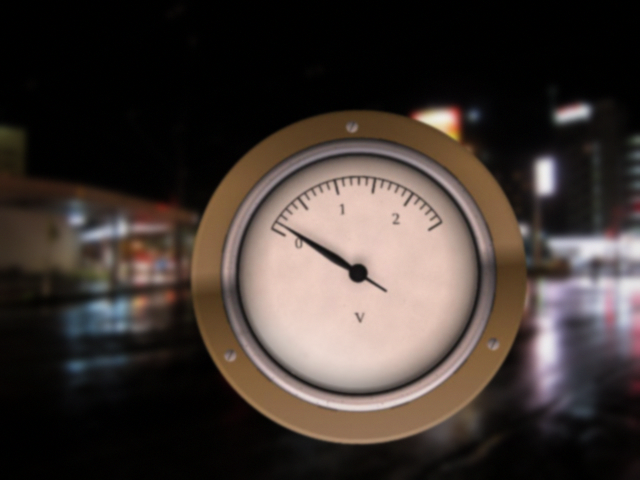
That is 0.1 V
